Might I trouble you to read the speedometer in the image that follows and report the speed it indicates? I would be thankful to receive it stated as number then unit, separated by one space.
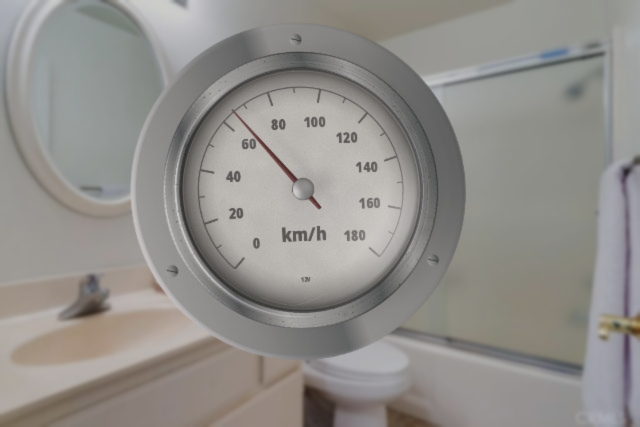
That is 65 km/h
